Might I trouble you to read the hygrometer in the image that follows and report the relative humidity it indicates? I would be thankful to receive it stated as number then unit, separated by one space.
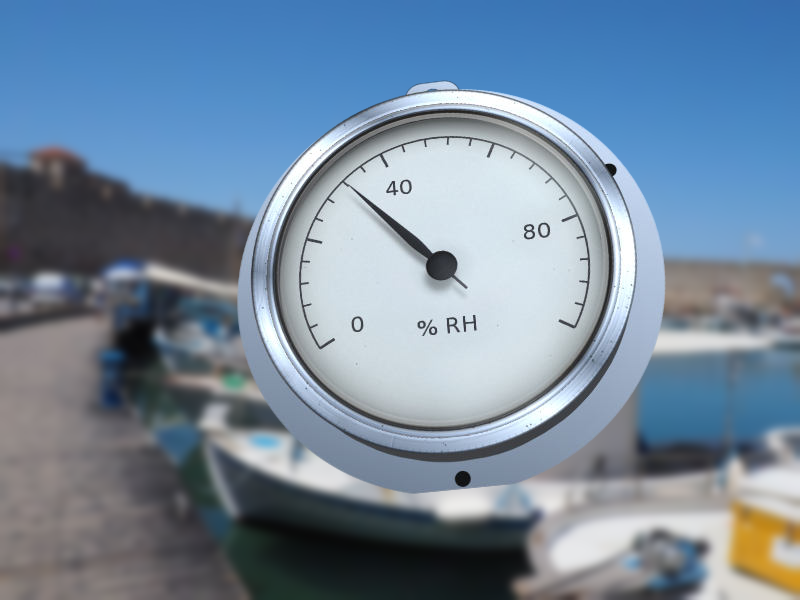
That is 32 %
